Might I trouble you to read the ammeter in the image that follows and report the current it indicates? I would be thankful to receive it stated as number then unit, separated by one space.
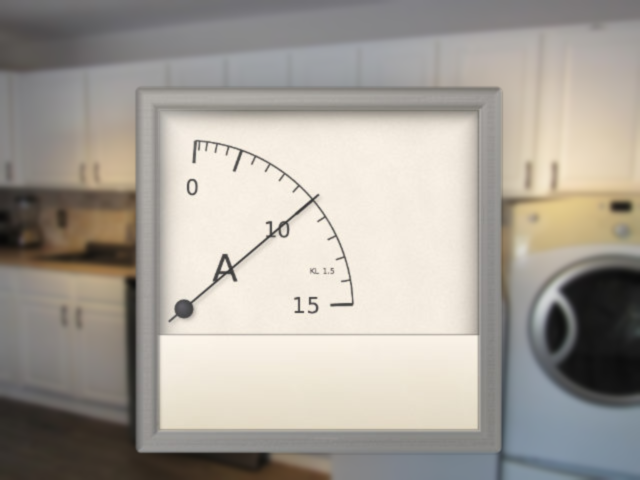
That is 10 A
